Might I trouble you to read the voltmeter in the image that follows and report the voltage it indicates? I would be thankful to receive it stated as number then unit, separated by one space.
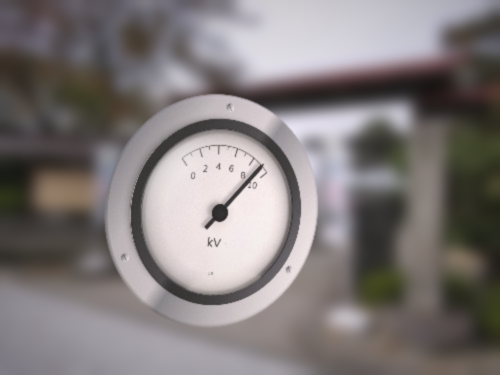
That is 9 kV
